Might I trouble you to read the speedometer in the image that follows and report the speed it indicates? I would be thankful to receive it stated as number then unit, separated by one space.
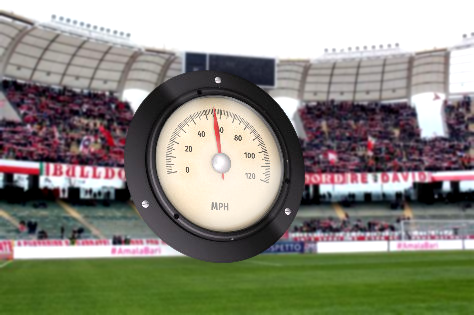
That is 55 mph
